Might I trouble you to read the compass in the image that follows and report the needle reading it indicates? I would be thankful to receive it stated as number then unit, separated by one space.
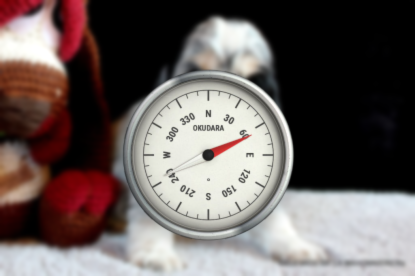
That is 65 °
